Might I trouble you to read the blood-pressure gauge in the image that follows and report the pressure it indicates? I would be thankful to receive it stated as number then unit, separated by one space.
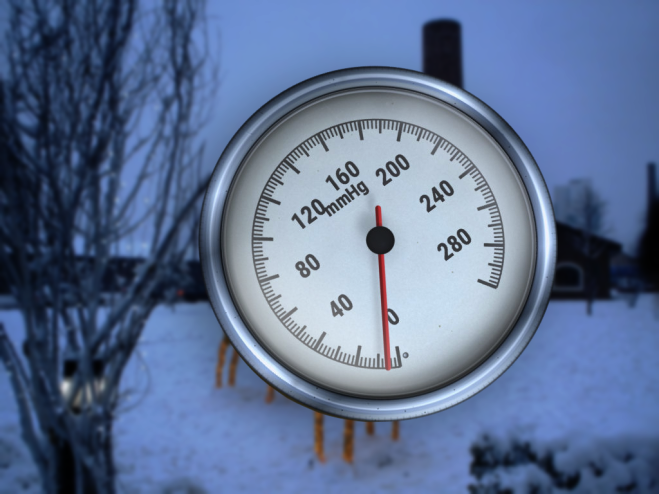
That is 6 mmHg
